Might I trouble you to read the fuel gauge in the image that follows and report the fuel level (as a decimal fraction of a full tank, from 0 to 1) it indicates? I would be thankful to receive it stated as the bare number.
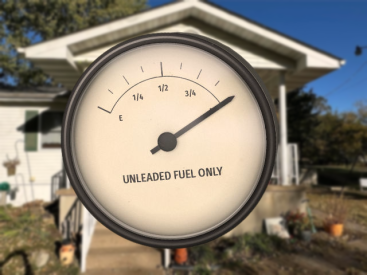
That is 1
